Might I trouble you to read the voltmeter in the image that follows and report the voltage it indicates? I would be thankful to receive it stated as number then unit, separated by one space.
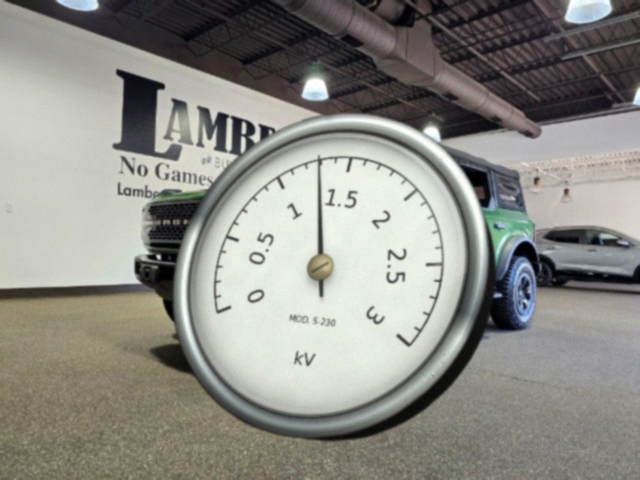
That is 1.3 kV
